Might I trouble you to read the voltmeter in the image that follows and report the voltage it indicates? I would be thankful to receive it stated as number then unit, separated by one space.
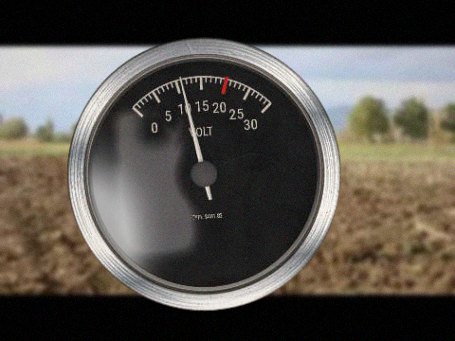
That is 11 V
